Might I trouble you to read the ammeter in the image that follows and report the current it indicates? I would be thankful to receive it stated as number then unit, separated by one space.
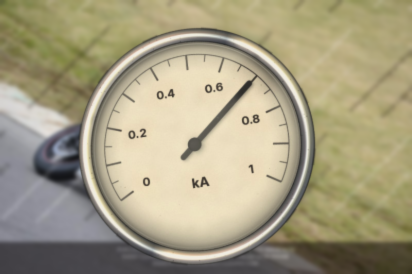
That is 0.7 kA
